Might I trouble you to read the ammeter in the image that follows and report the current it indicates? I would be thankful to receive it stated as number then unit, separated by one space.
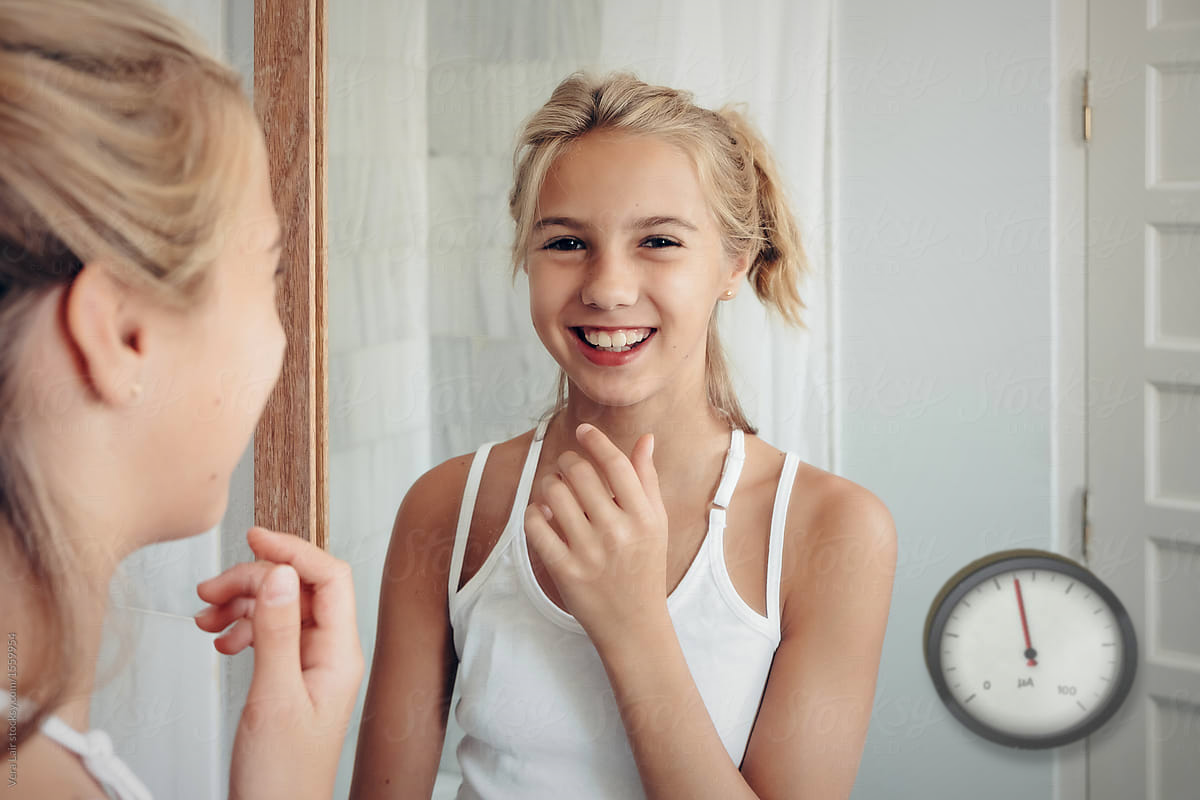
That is 45 µA
